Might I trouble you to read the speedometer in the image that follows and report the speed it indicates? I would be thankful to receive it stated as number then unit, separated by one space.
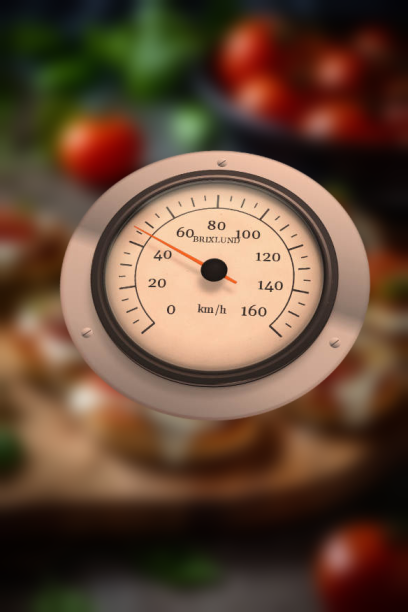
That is 45 km/h
